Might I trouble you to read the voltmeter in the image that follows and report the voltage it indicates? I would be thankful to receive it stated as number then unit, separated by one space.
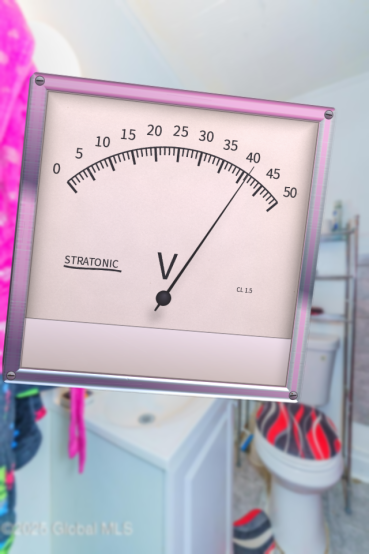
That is 41 V
